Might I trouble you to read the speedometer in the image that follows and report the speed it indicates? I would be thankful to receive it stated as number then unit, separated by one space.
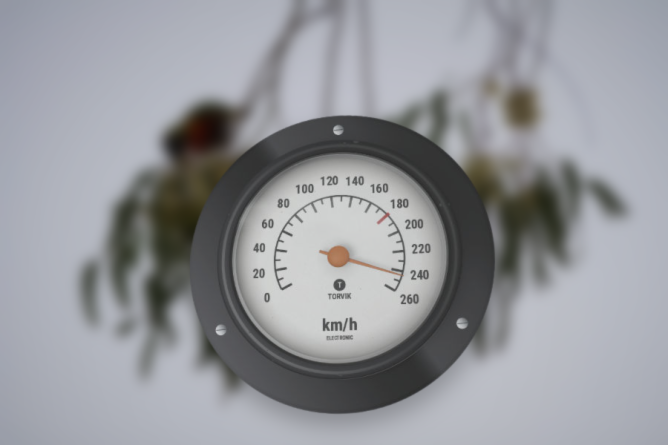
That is 245 km/h
